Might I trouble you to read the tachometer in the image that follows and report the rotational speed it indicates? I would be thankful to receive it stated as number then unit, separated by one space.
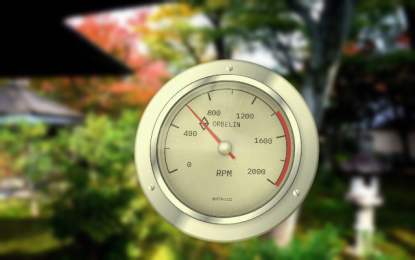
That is 600 rpm
